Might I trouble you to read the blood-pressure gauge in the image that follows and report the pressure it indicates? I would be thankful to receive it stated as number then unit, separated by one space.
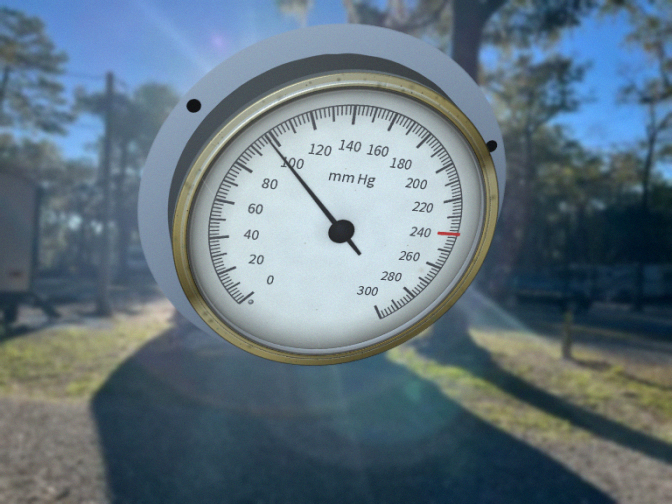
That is 98 mmHg
